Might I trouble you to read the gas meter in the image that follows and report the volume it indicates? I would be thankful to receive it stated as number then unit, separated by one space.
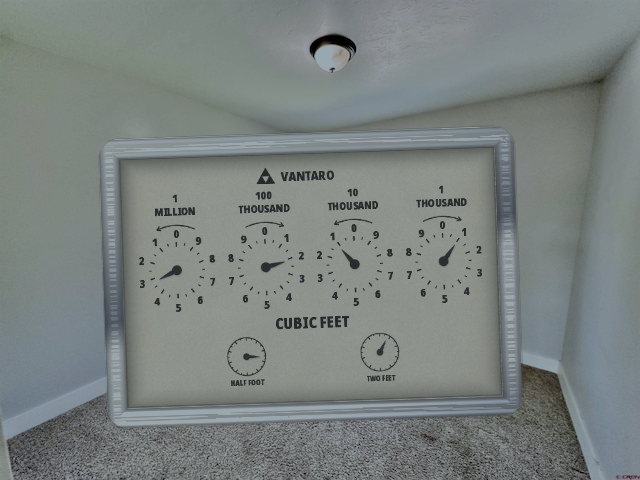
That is 321100 ft³
